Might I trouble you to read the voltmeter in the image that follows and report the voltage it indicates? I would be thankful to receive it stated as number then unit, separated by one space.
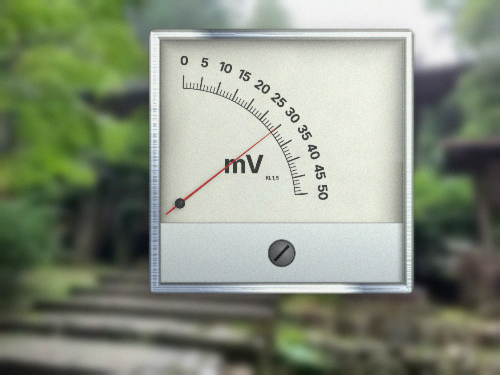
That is 30 mV
